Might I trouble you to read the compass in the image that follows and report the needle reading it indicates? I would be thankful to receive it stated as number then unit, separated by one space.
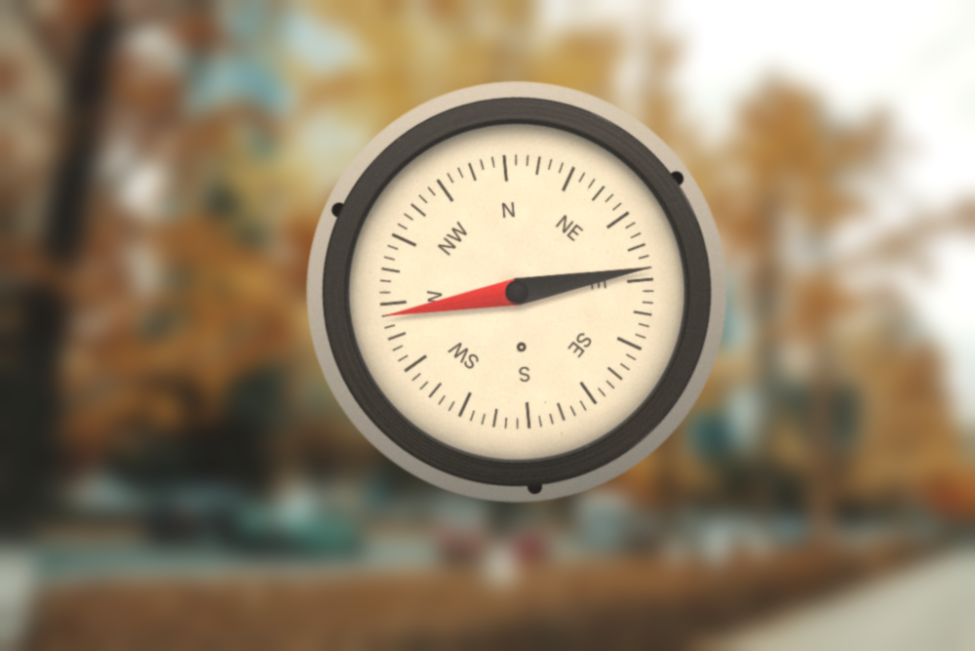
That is 265 °
